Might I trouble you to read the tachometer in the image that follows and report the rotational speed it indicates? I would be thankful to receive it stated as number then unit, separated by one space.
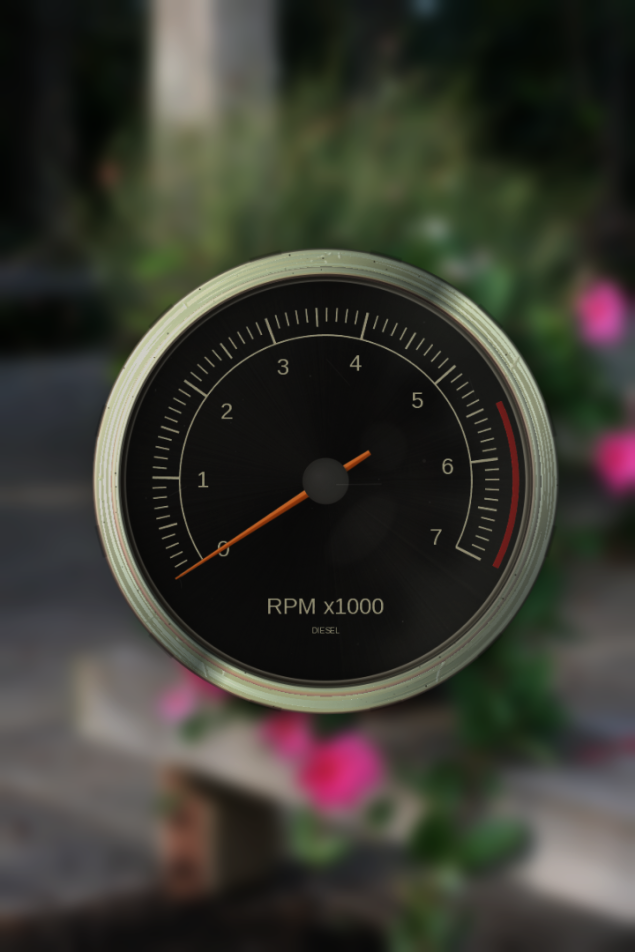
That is 0 rpm
